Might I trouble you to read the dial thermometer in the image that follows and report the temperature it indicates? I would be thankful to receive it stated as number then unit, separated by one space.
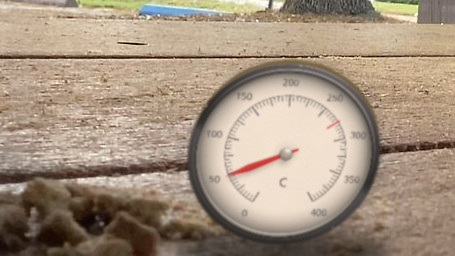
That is 50 °C
